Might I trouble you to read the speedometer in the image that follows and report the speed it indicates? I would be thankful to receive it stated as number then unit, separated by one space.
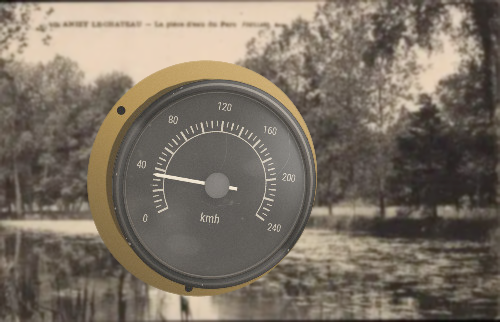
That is 35 km/h
